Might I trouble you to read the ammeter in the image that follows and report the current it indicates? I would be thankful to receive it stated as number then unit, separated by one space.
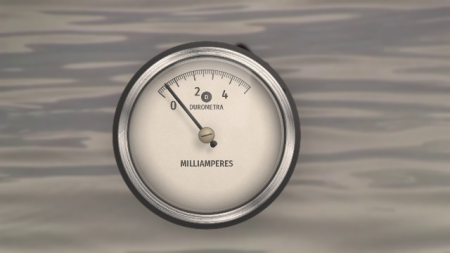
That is 0.5 mA
